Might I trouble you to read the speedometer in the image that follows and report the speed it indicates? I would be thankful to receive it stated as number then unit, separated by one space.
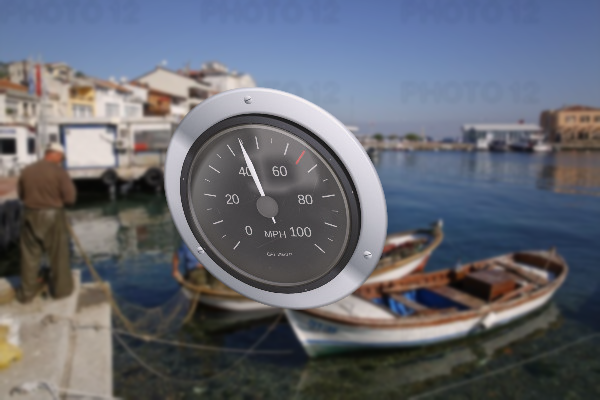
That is 45 mph
